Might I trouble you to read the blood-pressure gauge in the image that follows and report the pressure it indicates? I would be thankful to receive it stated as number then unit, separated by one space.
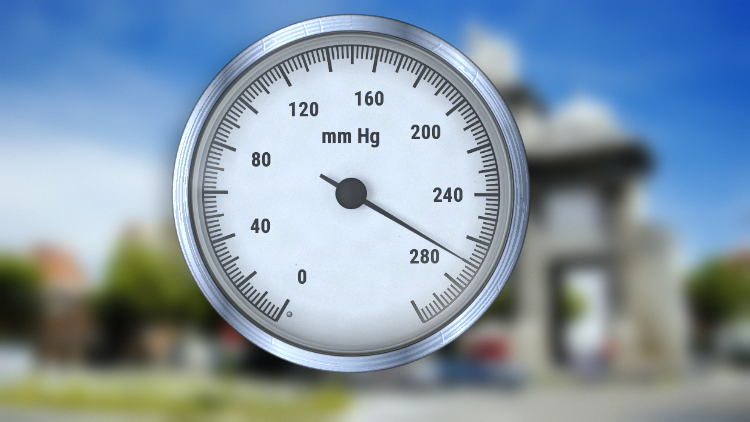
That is 270 mmHg
